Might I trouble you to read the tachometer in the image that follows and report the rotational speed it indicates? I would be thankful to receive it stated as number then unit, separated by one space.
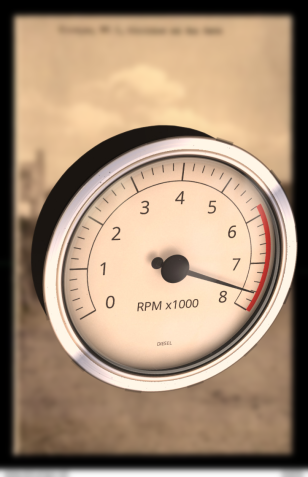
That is 7600 rpm
